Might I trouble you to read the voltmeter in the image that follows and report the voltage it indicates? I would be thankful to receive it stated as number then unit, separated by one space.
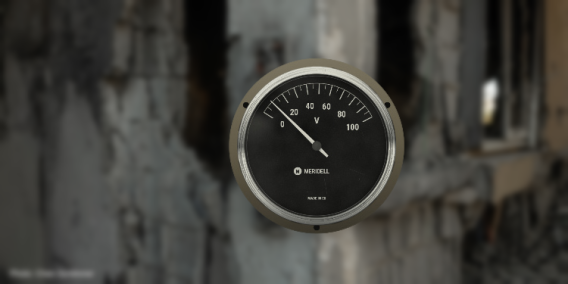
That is 10 V
